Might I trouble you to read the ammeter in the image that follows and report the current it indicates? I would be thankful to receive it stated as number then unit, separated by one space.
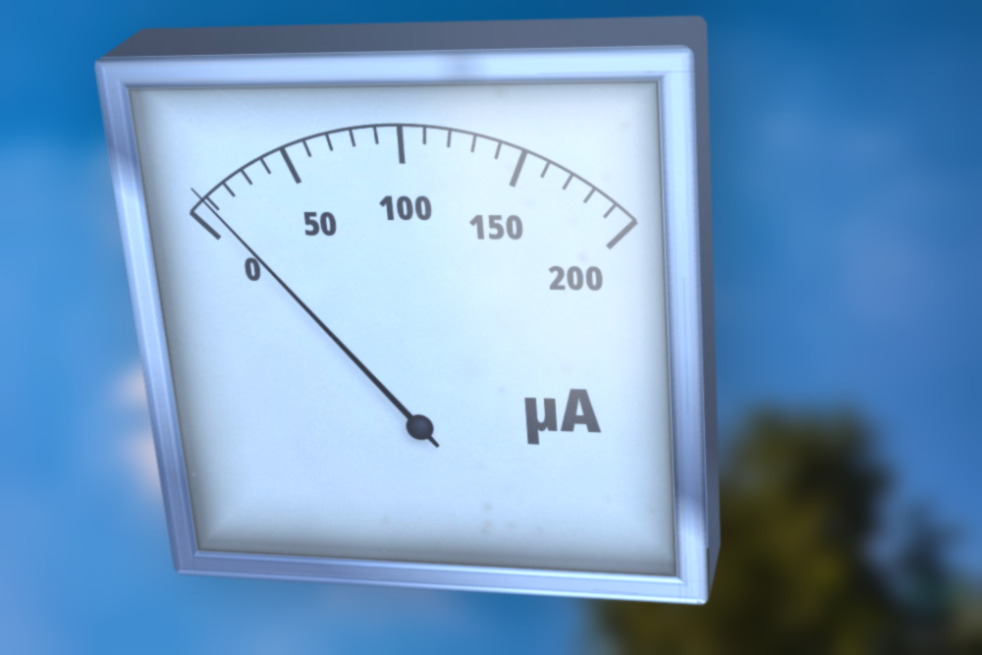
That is 10 µA
